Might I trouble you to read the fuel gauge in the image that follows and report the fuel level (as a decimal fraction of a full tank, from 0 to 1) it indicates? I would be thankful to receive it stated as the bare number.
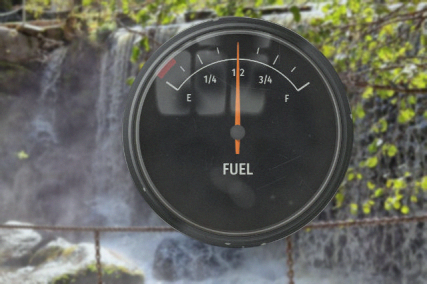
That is 0.5
